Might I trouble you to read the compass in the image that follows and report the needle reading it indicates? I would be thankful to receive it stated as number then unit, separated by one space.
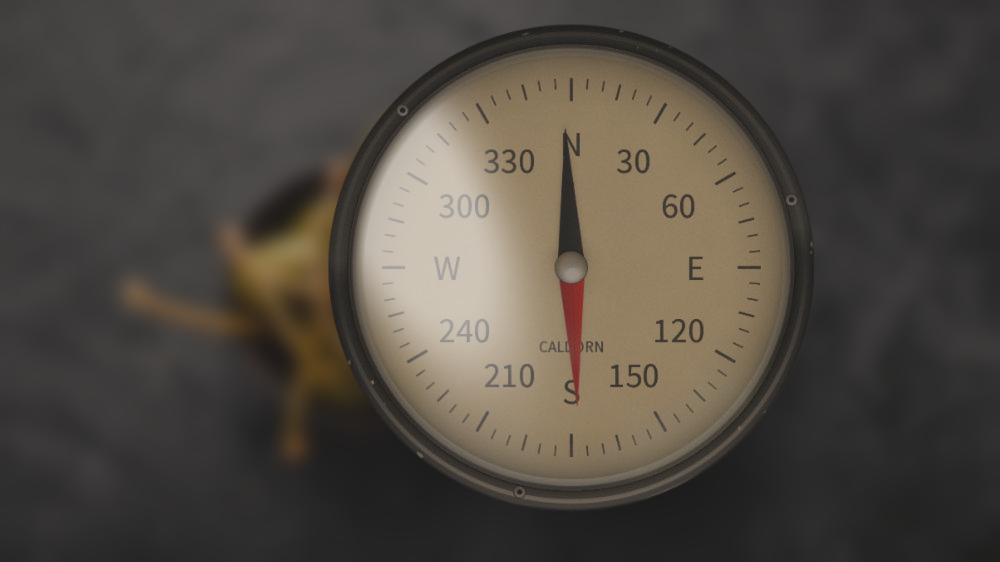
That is 177.5 °
